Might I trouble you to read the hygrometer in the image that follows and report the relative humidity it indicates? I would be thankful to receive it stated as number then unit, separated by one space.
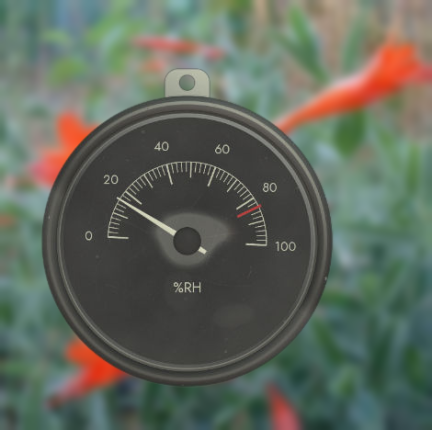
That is 16 %
